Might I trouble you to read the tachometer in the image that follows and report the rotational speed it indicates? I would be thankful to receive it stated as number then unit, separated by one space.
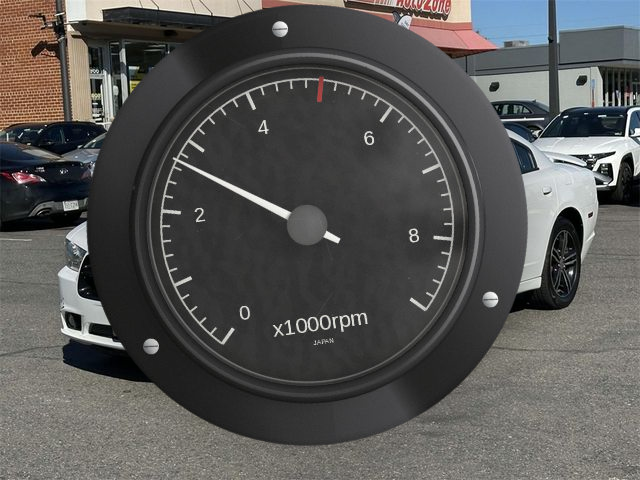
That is 2700 rpm
